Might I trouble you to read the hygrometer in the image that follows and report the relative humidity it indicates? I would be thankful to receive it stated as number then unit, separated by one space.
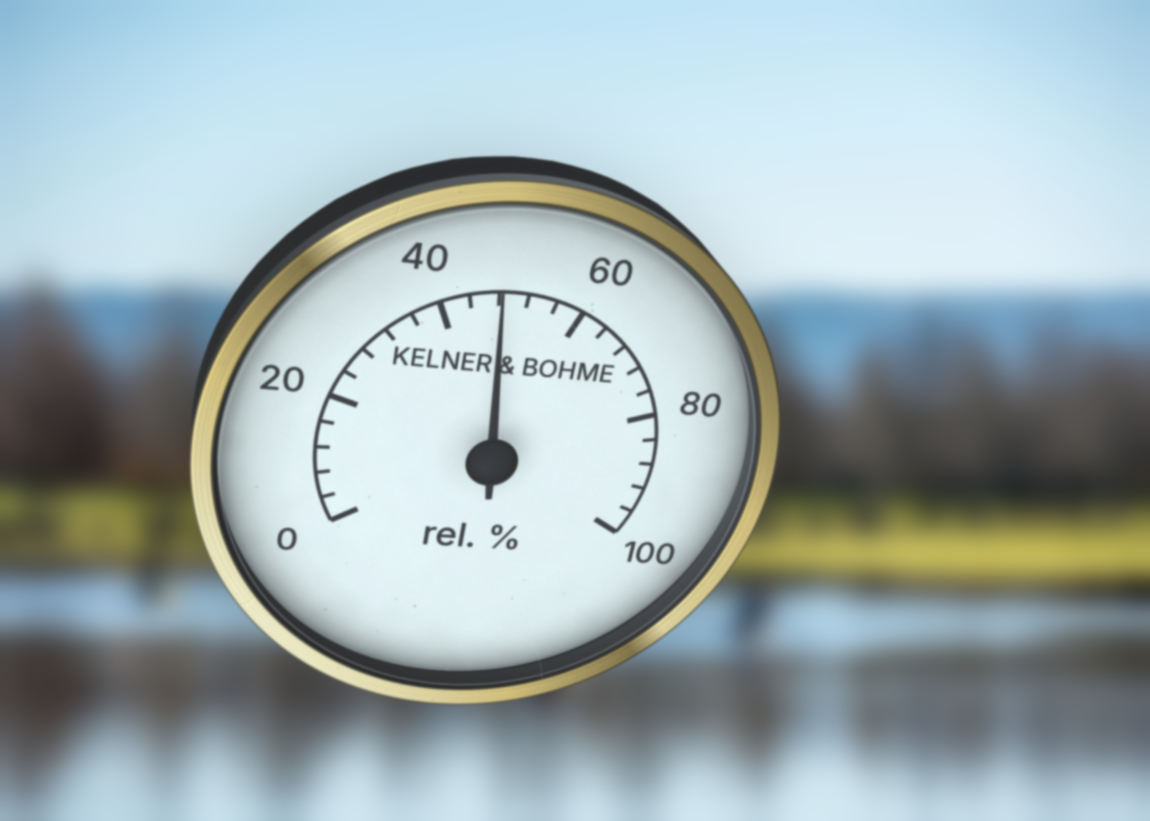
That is 48 %
